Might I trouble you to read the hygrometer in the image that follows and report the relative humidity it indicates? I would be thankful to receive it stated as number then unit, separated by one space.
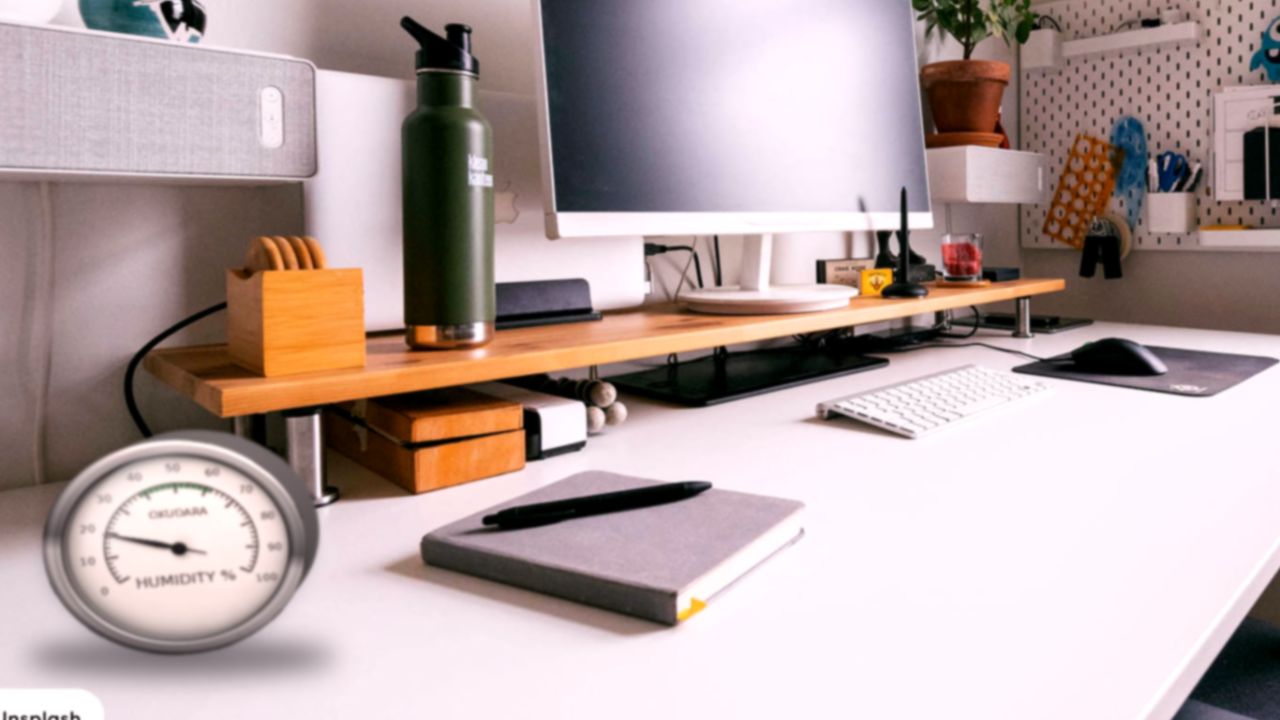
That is 20 %
